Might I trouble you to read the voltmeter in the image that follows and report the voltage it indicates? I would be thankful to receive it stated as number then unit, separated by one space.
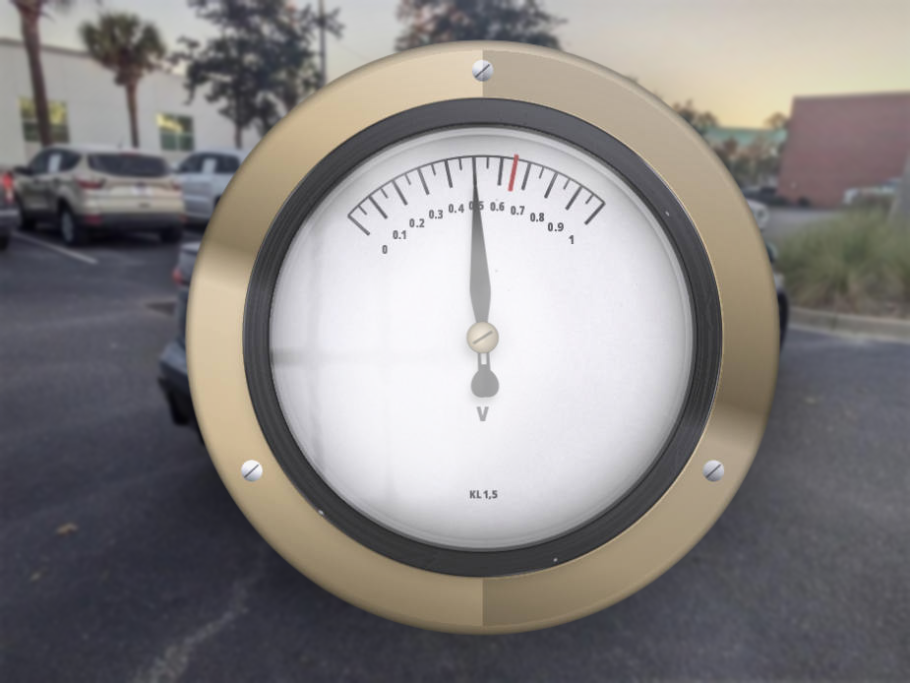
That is 0.5 V
